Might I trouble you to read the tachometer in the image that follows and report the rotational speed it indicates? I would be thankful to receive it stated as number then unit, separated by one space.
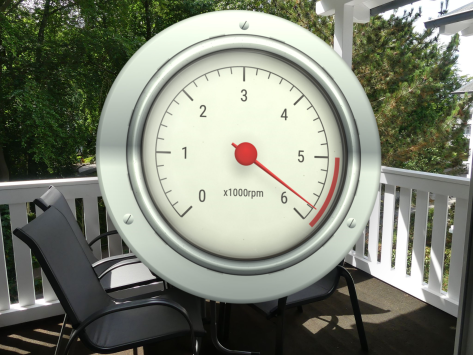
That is 5800 rpm
